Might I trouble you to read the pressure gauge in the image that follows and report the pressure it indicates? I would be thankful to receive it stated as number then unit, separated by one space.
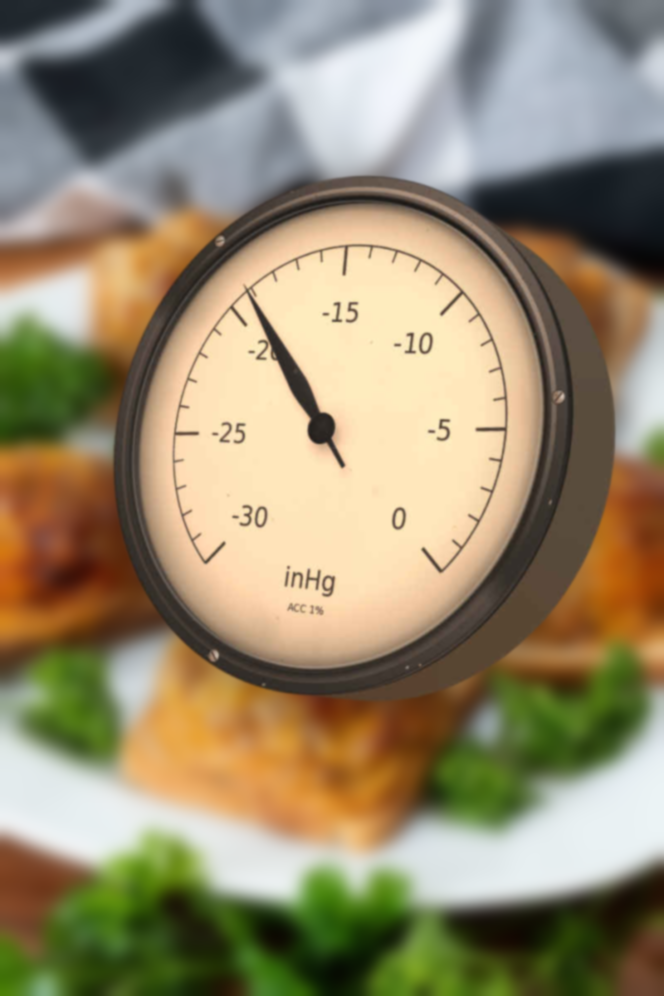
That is -19 inHg
